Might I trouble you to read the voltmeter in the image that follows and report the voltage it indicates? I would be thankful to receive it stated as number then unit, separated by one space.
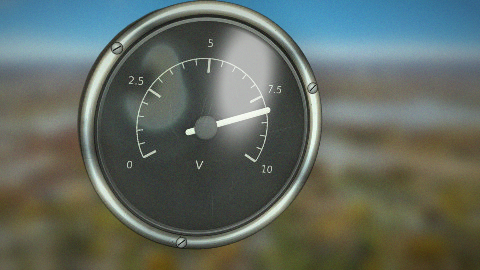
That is 8 V
